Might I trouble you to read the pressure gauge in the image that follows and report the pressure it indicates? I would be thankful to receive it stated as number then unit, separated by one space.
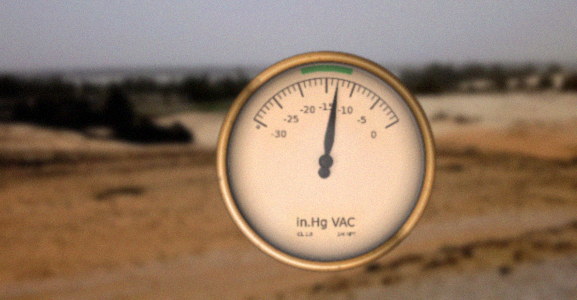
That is -13 inHg
